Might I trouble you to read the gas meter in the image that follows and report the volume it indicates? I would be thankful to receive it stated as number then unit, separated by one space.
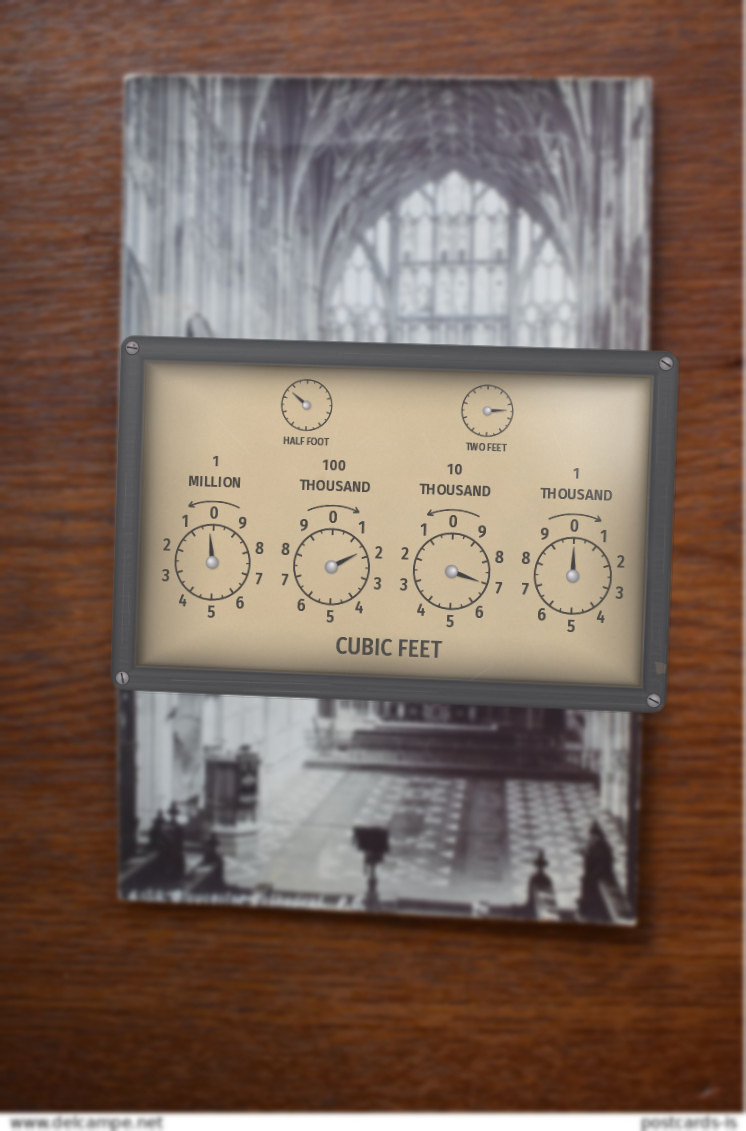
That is 17000 ft³
